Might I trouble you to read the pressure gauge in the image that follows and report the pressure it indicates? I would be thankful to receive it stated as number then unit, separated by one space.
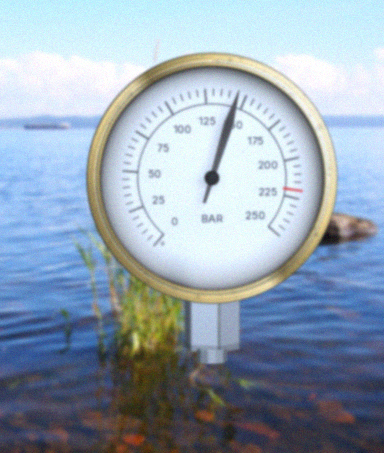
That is 145 bar
